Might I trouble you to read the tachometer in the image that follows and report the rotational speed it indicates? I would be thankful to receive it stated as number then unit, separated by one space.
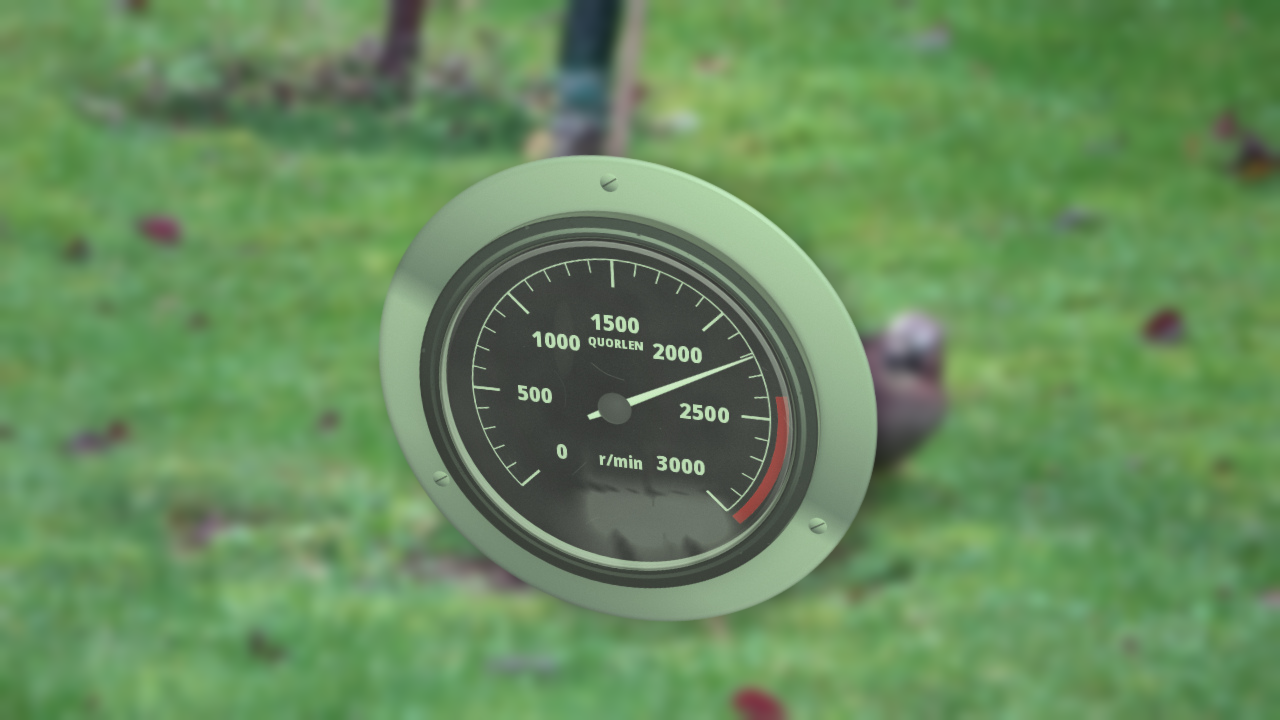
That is 2200 rpm
